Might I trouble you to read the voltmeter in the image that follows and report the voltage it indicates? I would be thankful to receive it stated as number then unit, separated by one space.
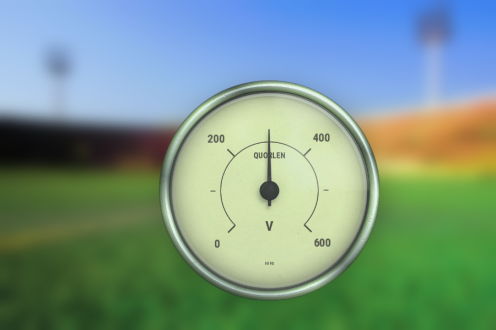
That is 300 V
